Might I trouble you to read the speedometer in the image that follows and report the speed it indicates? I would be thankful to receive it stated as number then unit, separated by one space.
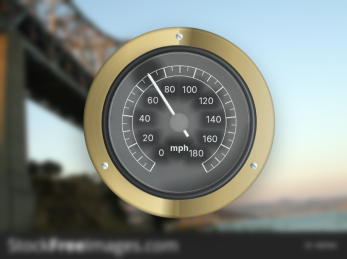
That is 70 mph
